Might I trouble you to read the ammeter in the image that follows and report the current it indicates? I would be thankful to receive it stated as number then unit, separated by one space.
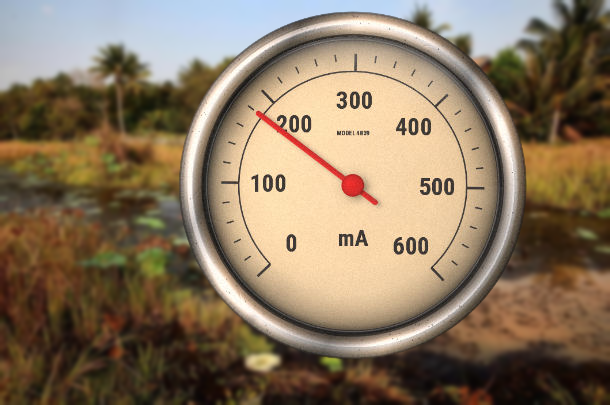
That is 180 mA
